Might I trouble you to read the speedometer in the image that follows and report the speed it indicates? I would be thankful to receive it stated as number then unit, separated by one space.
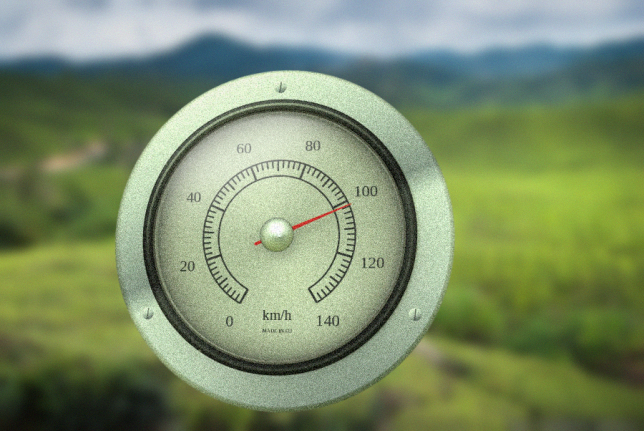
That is 102 km/h
